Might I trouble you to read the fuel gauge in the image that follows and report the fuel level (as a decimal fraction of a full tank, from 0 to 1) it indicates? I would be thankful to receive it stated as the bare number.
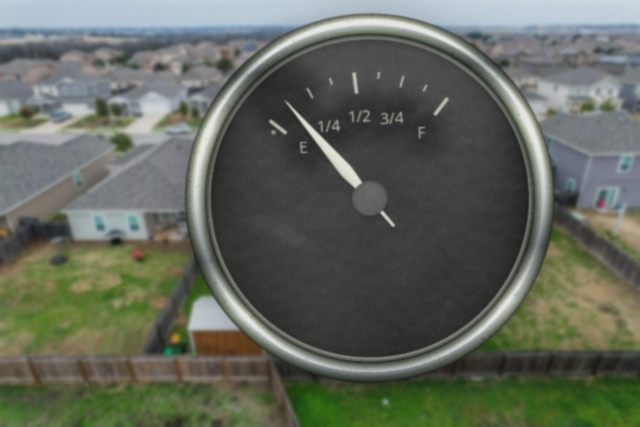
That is 0.125
